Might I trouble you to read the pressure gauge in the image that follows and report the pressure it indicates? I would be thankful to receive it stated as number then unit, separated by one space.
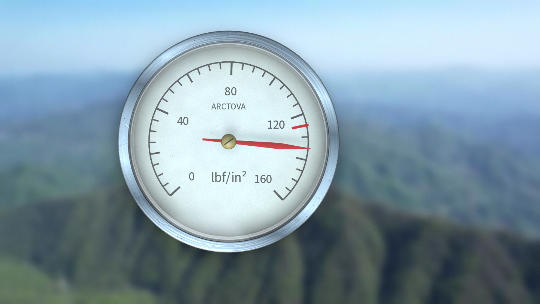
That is 135 psi
